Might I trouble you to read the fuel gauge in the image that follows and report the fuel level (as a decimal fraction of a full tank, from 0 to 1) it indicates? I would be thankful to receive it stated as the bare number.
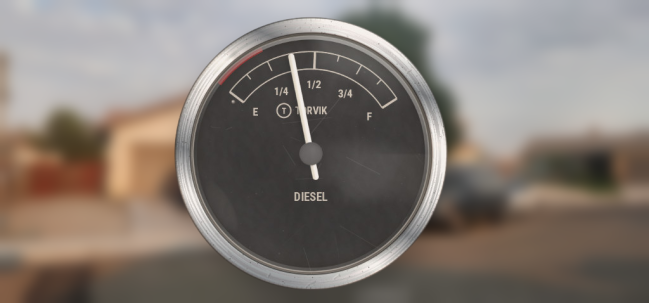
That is 0.375
